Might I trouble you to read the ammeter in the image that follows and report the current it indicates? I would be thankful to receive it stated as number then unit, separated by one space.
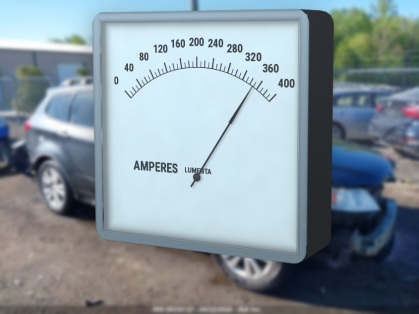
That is 350 A
